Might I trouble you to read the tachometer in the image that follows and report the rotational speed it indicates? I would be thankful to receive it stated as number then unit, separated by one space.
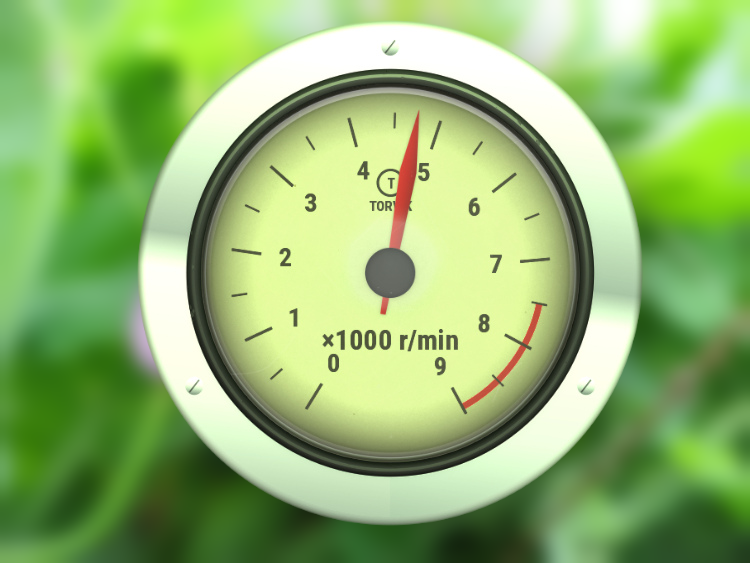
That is 4750 rpm
